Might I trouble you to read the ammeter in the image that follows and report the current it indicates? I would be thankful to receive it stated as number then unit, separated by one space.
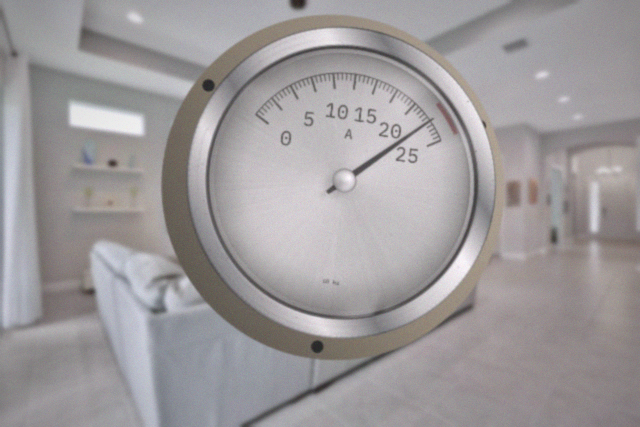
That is 22.5 A
